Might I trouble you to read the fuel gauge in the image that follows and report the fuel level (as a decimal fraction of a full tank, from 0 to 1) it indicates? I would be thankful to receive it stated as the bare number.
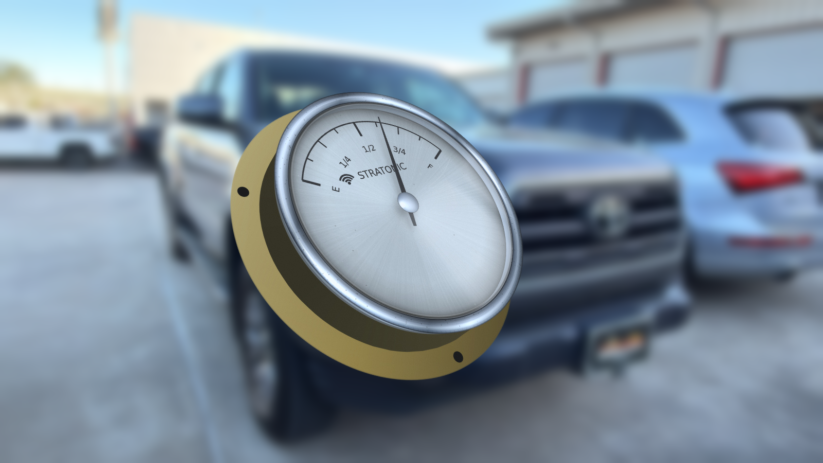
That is 0.625
